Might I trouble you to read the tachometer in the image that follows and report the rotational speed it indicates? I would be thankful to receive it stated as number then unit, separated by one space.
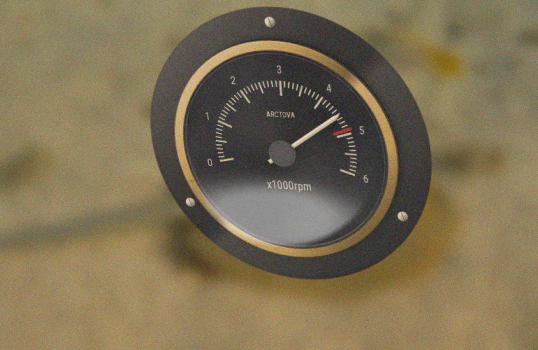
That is 4500 rpm
